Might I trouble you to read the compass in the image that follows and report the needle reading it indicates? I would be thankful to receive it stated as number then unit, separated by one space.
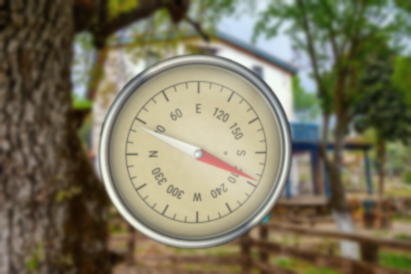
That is 205 °
